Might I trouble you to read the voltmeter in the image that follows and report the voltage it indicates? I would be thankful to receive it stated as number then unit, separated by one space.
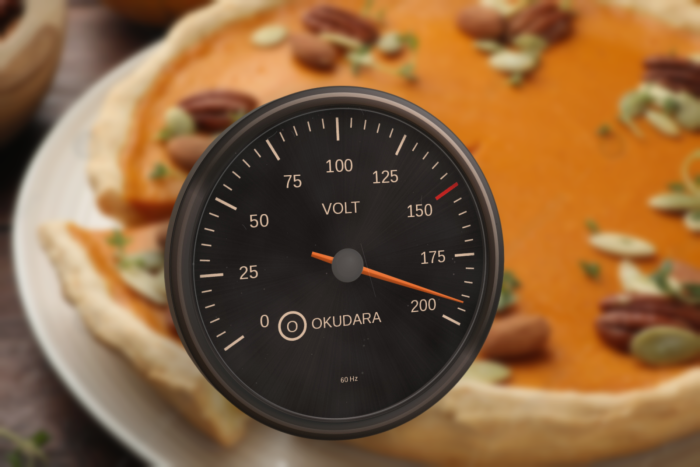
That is 192.5 V
